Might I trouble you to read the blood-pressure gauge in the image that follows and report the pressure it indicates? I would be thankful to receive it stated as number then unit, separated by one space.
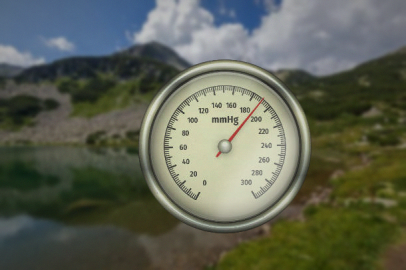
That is 190 mmHg
